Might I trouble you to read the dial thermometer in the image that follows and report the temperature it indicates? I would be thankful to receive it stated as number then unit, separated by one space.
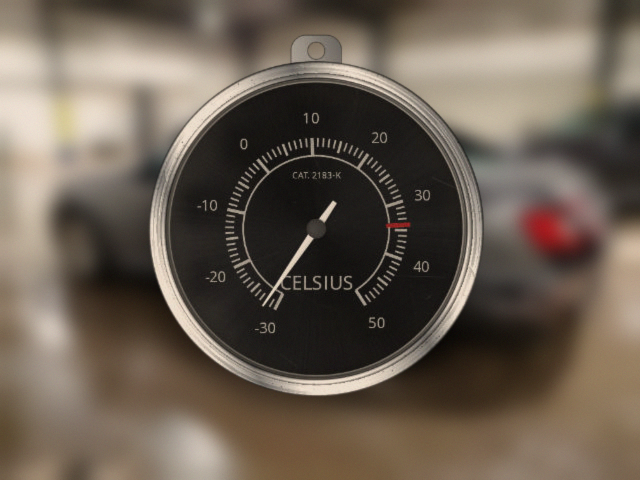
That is -28 °C
